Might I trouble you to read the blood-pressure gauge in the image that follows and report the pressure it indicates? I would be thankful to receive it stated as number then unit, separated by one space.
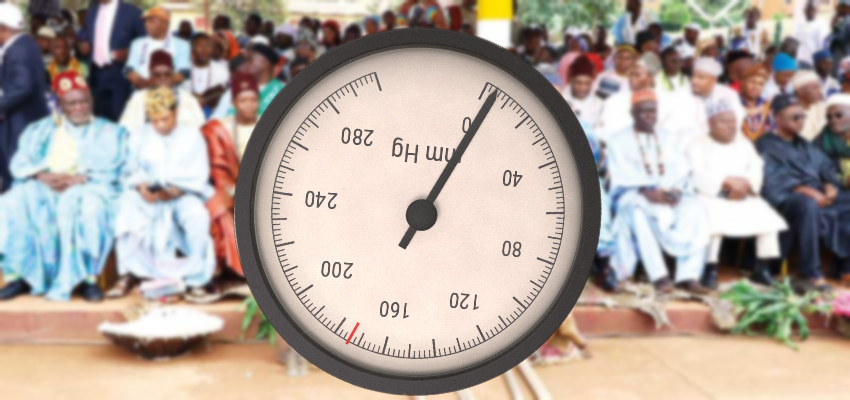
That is 4 mmHg
